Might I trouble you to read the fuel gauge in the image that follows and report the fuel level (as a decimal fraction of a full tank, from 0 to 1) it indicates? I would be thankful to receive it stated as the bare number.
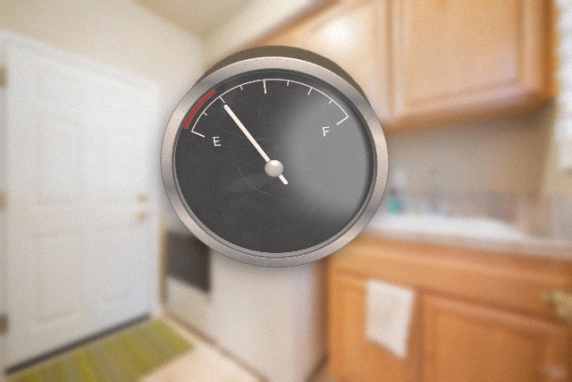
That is 0.25
